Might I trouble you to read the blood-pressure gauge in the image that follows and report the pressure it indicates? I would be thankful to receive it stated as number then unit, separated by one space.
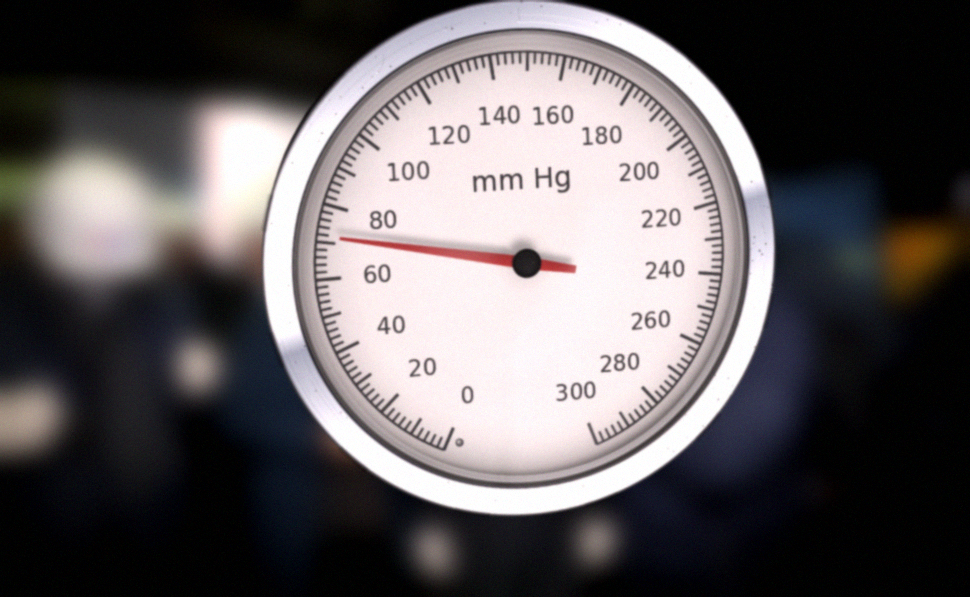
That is 72 mmHg
